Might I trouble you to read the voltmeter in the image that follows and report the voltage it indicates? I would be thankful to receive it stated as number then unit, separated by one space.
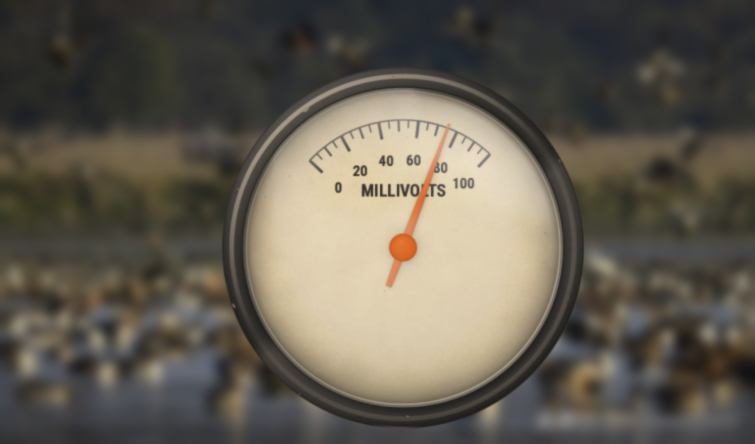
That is 75 mV
